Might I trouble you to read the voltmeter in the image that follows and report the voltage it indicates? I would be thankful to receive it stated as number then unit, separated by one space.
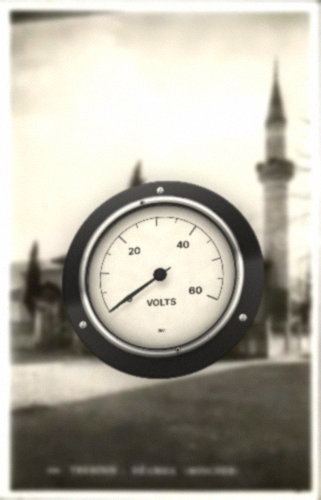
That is 0 V
